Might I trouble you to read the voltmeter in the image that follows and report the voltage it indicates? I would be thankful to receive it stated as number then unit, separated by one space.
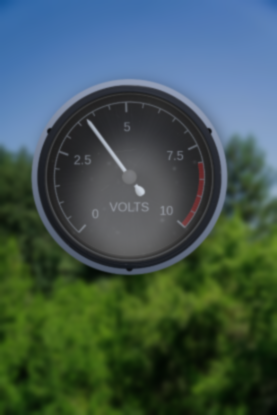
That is 3.75 V
